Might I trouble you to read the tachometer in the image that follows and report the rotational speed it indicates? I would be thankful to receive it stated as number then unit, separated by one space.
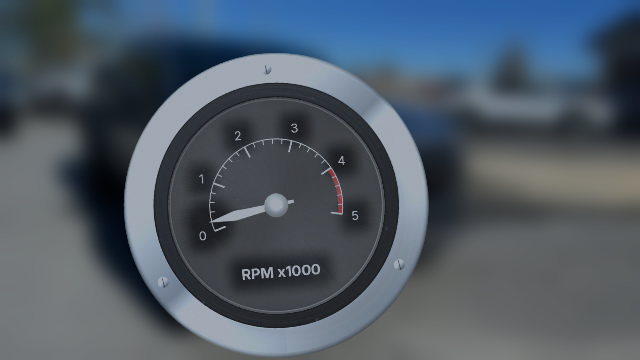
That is 200 rpm
